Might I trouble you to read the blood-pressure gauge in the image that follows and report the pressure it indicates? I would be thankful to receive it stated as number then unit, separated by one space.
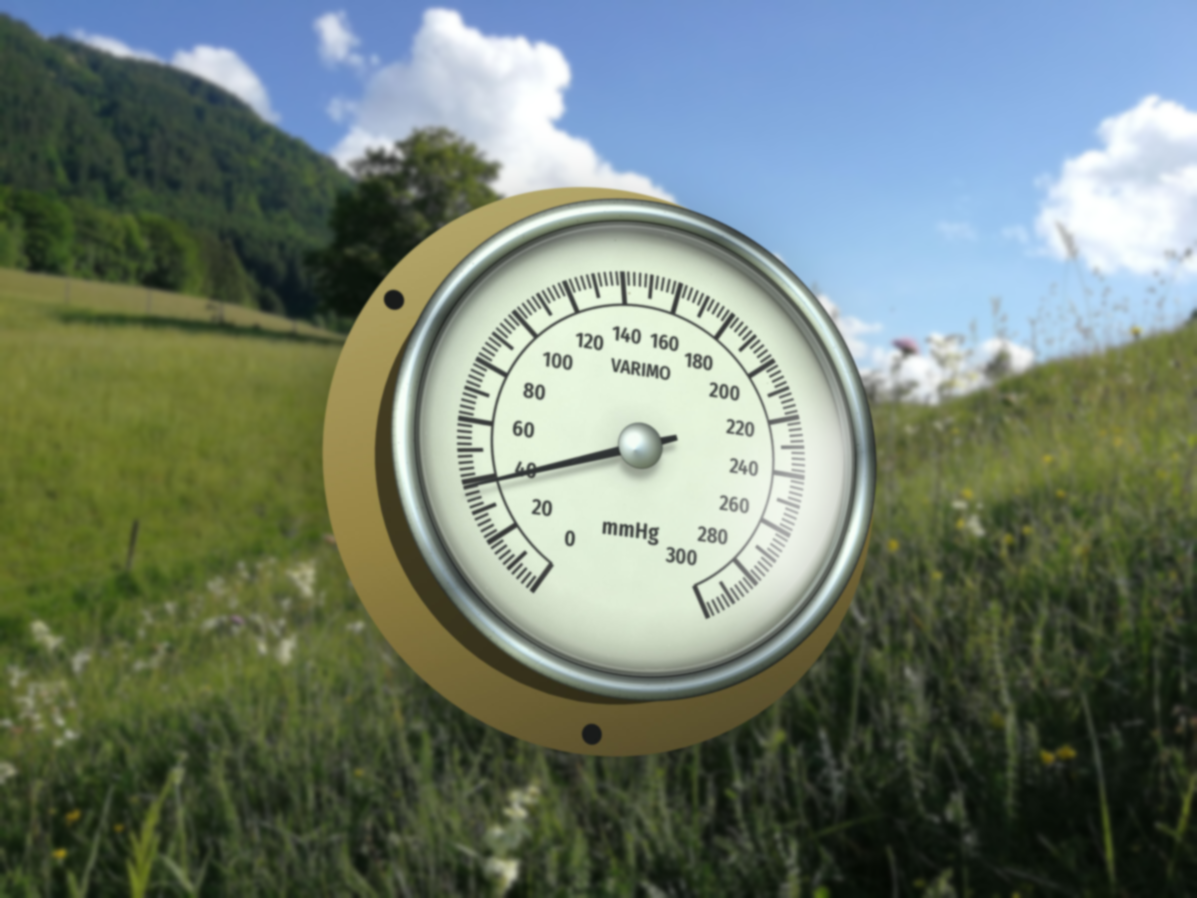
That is 38 mmHg
